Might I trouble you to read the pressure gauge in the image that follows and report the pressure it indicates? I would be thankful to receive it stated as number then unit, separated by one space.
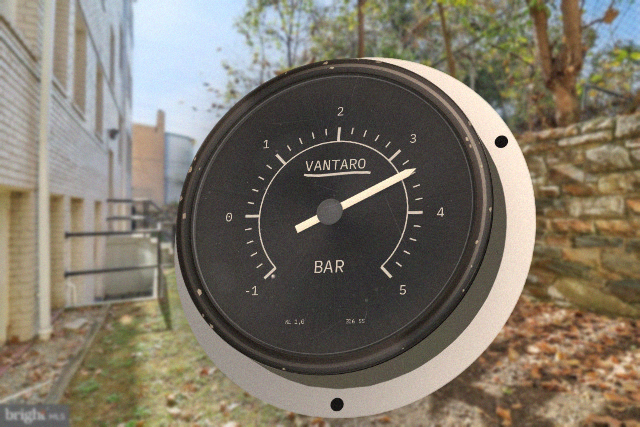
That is 3.4 bar
